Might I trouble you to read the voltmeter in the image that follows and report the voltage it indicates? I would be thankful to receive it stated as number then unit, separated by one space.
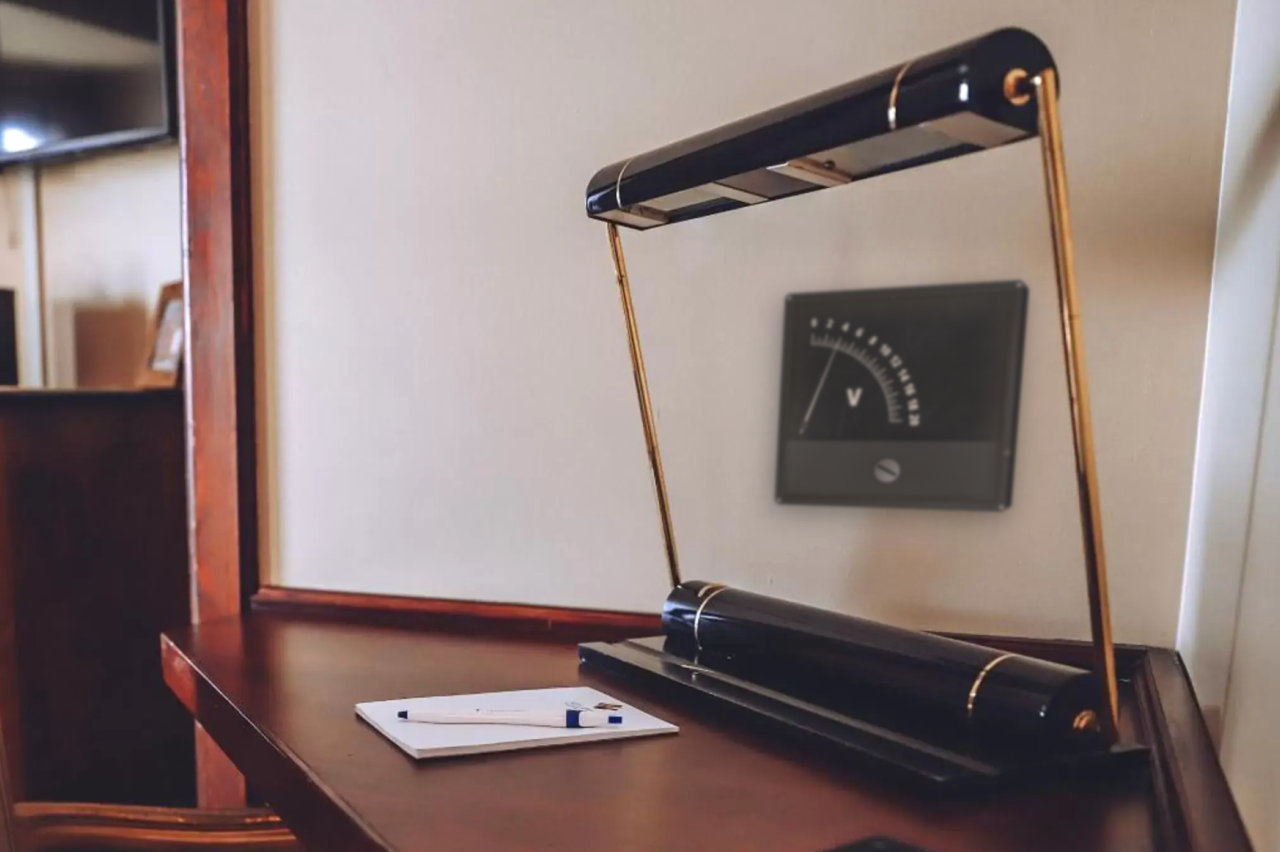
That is 4 V
